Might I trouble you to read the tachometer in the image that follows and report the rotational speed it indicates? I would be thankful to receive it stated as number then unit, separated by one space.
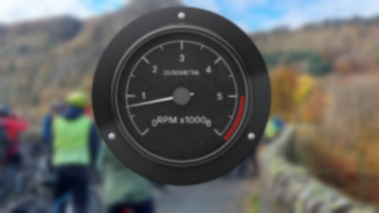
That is 750 rpm
